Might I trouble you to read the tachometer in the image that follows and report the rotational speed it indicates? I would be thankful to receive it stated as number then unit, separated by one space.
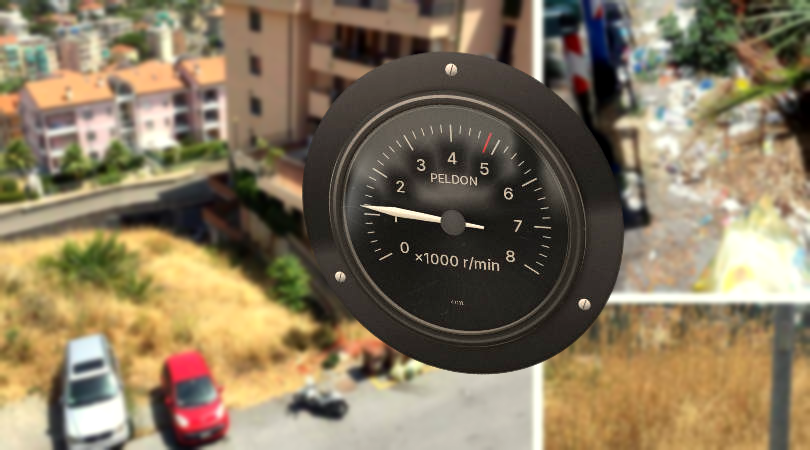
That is 1200 rpm
